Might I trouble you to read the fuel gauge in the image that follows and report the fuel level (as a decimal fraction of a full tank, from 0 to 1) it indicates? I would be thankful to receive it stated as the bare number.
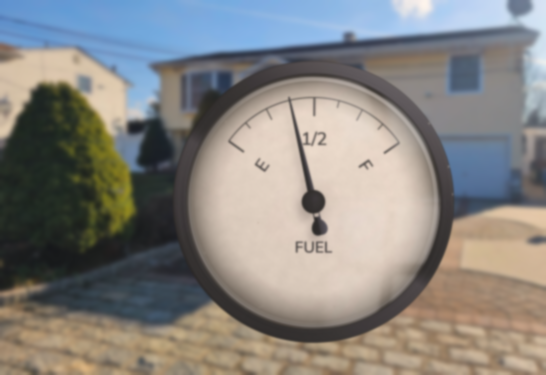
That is 0.375
